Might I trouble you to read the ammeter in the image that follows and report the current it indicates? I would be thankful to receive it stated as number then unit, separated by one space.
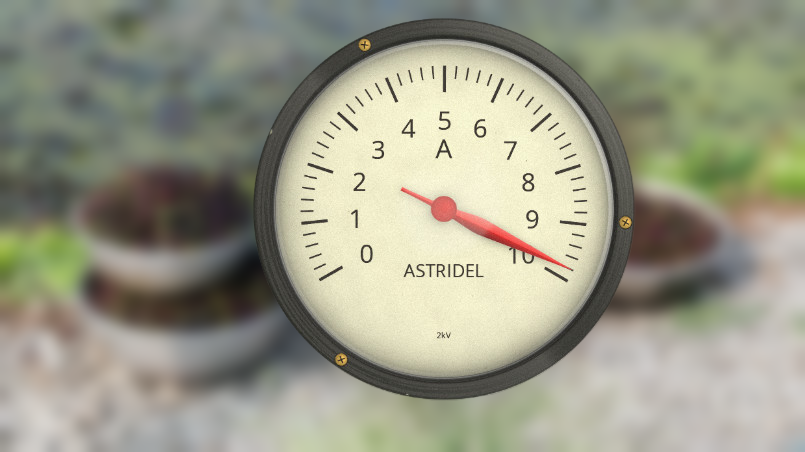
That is 9.8 A
